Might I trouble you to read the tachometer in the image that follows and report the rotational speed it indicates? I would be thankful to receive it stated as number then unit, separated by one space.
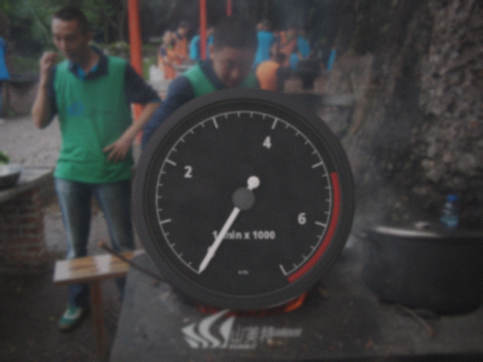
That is 0 rpm
